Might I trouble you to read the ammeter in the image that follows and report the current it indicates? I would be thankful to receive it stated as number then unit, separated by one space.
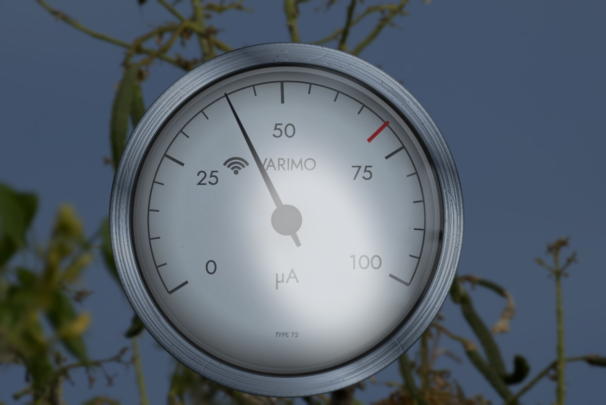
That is 40 µA
